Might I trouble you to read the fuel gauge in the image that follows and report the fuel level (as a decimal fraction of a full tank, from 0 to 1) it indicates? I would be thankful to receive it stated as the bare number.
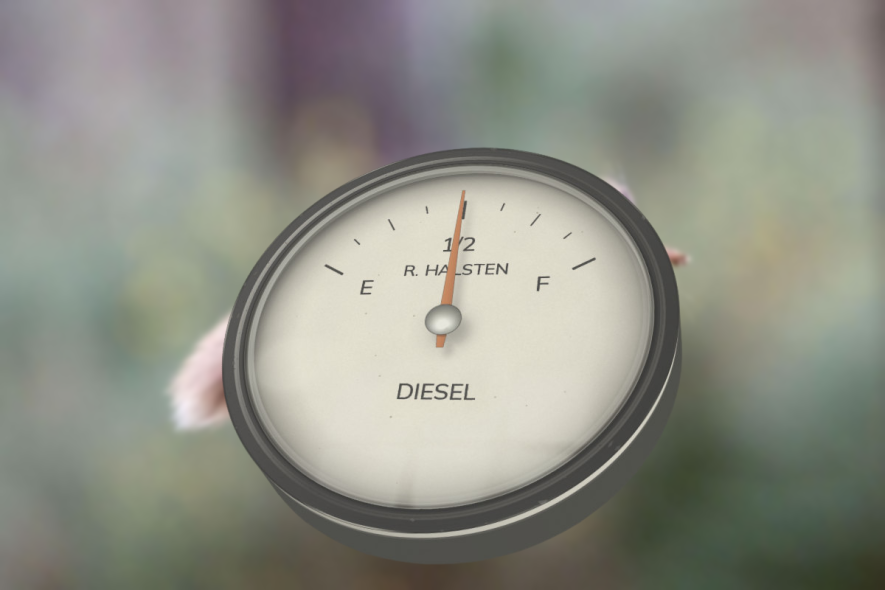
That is 0.5
